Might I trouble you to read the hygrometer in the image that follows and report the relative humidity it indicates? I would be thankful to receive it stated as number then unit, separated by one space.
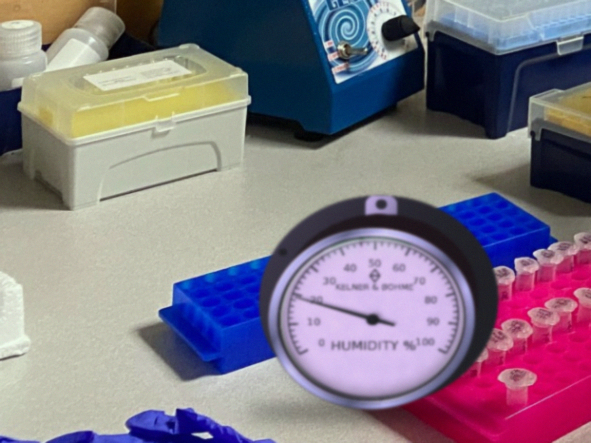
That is 20 %
